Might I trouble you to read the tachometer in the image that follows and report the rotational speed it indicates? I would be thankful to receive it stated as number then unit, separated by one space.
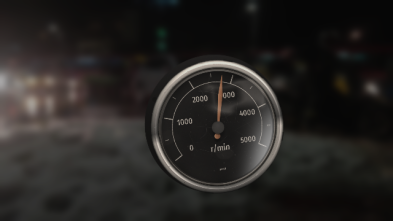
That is 2750 rpm
